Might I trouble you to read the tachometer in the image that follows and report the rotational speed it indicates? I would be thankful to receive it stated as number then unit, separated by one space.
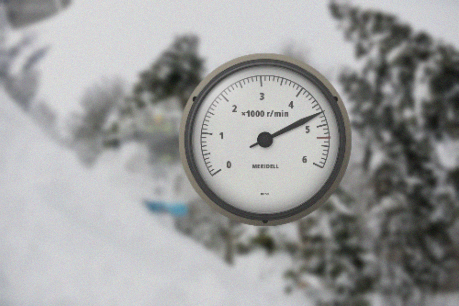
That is 4700 rpm
